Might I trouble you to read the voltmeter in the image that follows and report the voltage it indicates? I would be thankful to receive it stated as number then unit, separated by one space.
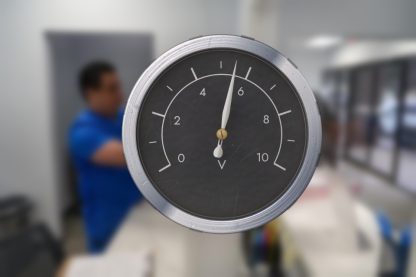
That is 5.5 V
